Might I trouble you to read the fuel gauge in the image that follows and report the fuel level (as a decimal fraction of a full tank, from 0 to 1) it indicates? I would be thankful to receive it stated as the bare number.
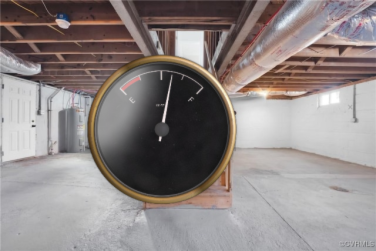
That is 0.625
